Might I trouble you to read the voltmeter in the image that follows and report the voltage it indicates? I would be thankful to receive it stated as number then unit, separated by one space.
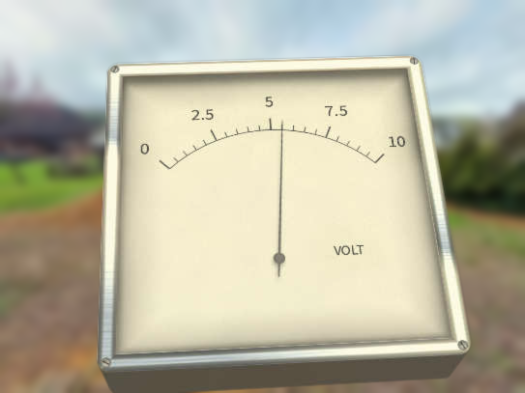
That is 5.5 V
